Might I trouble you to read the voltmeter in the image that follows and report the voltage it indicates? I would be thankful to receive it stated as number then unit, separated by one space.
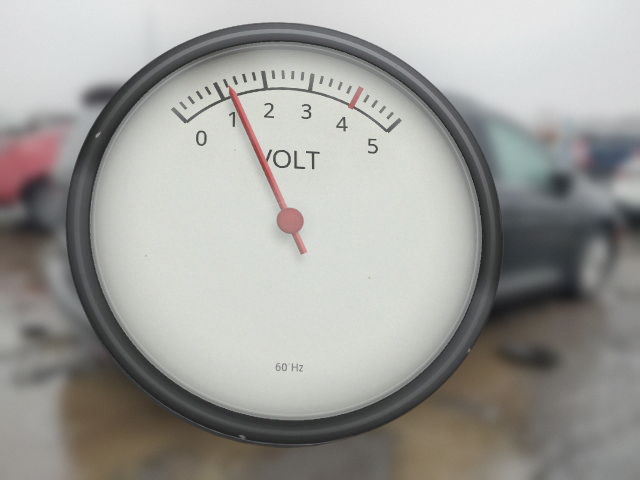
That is 1.2 V
